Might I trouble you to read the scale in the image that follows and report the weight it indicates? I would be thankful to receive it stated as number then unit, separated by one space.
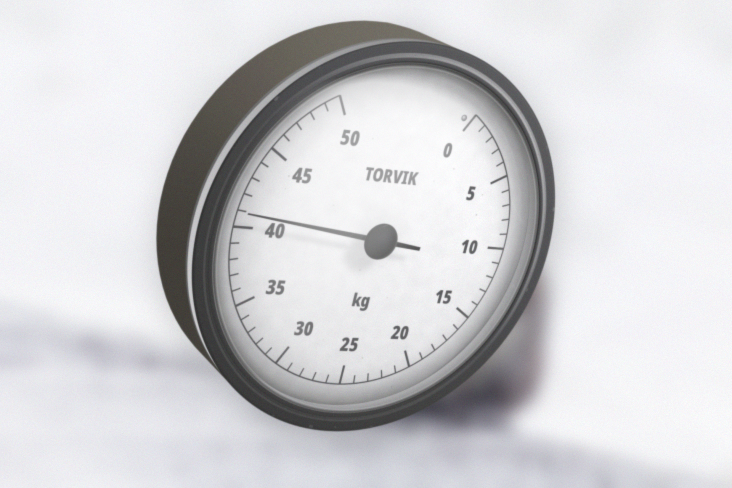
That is 41 kg
